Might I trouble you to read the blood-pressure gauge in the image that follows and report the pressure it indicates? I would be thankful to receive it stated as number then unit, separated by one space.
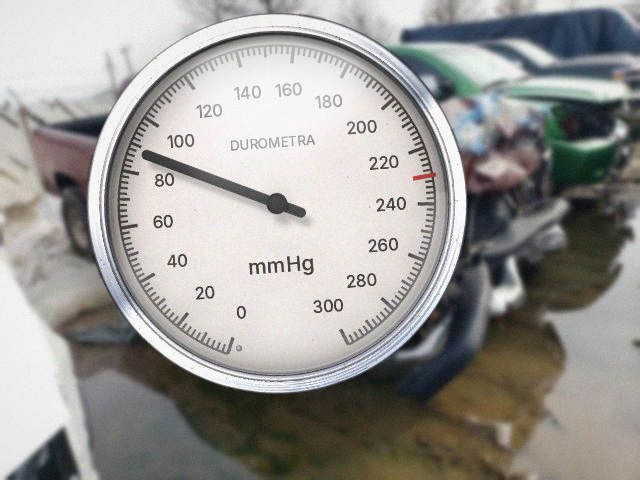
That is 88 mmHg
